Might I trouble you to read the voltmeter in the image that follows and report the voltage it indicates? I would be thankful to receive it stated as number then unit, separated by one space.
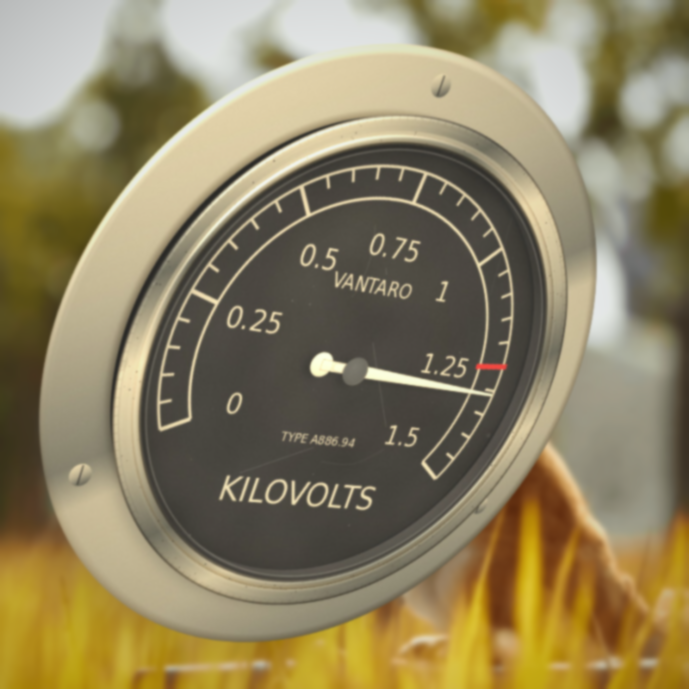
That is 1.3 kV
